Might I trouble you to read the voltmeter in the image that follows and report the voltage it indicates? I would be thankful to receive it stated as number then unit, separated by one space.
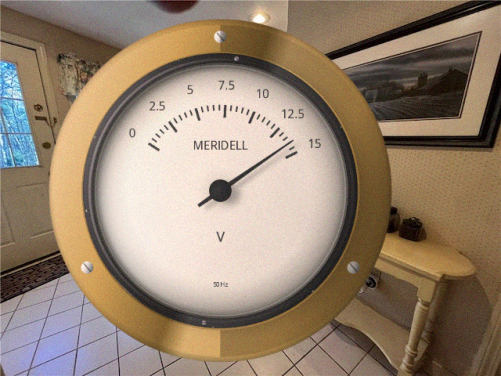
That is 14 V
